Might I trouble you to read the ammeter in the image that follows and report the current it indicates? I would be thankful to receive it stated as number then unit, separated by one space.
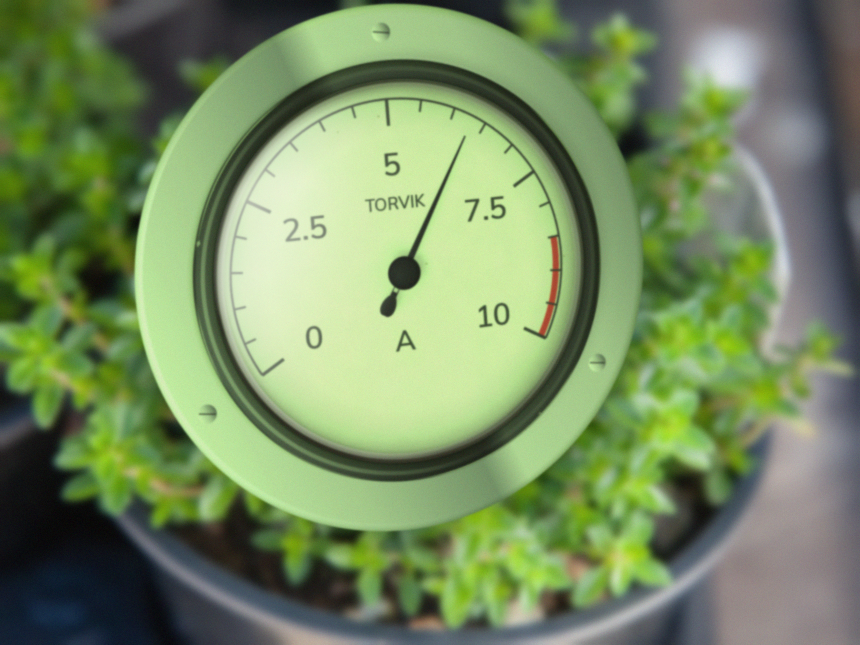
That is 6.25 A
